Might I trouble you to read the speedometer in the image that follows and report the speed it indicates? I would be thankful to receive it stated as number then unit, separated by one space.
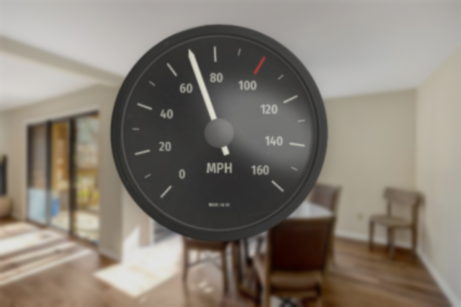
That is 70 mph
